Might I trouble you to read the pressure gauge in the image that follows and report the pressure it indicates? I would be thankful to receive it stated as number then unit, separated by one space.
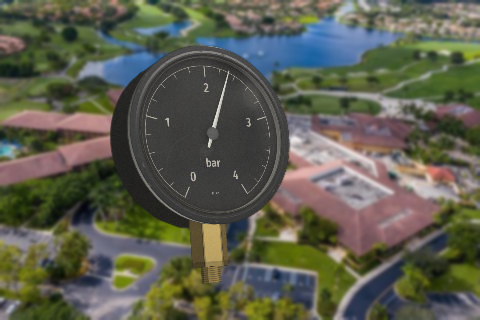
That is 2.3 bar
